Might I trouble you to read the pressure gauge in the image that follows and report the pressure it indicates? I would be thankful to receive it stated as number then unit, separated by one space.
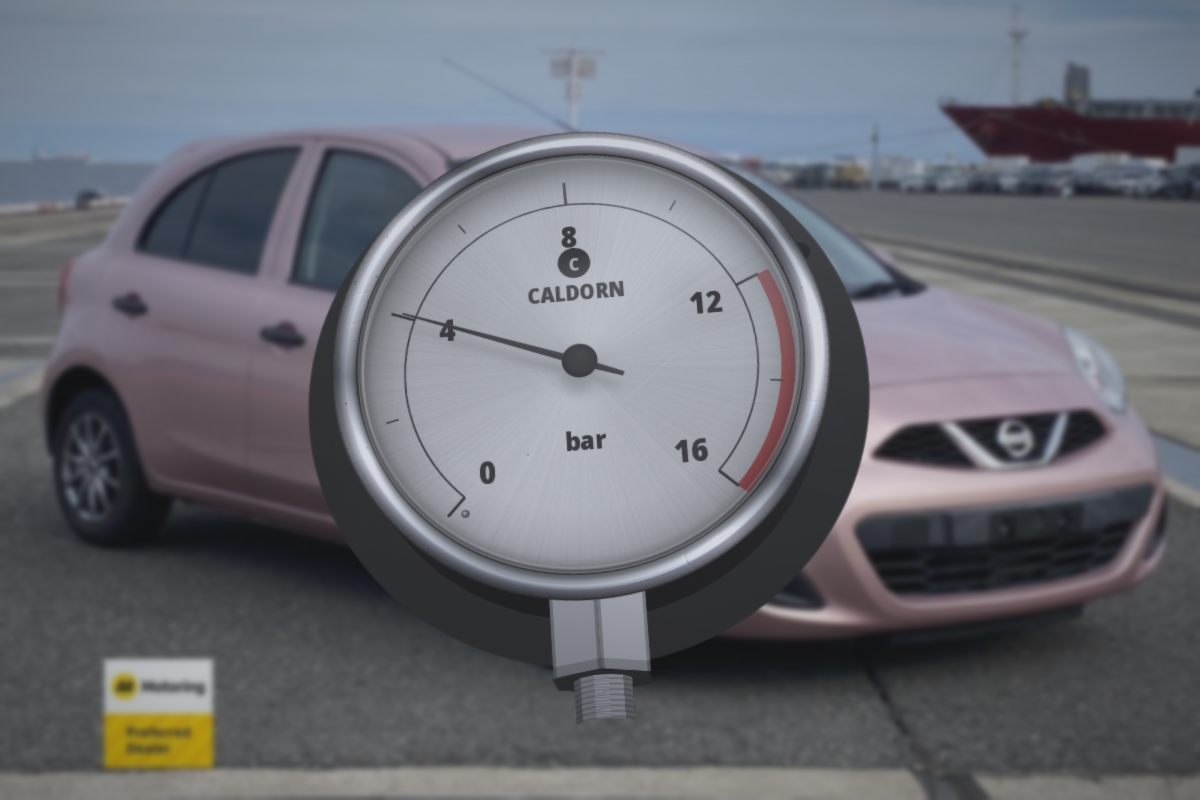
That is 4 bar
